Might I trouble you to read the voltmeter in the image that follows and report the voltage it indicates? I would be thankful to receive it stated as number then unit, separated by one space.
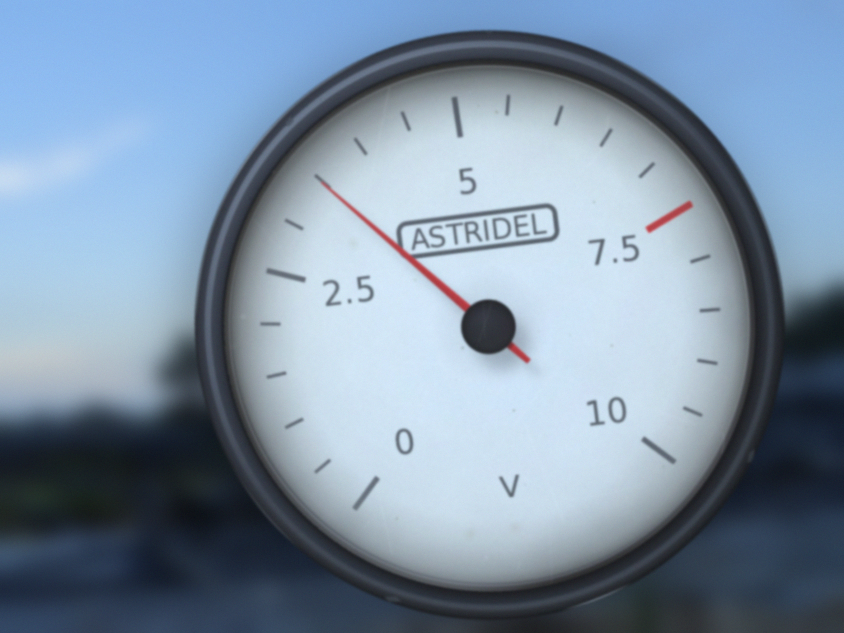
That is 3.5 V
